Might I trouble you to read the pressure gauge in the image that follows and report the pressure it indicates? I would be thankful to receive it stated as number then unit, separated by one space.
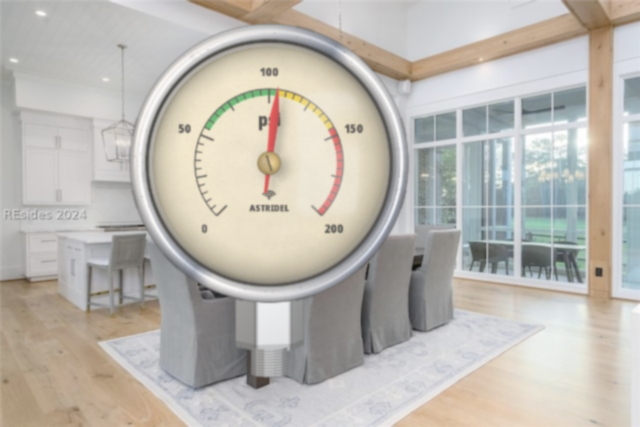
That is 105 psi
